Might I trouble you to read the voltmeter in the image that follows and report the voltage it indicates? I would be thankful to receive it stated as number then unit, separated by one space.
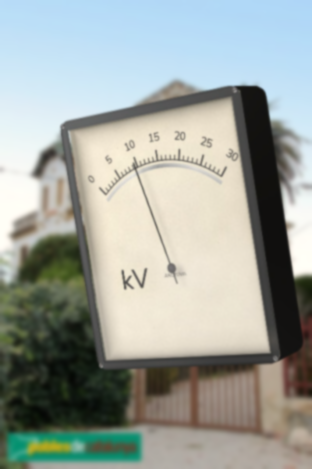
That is 10 kV
